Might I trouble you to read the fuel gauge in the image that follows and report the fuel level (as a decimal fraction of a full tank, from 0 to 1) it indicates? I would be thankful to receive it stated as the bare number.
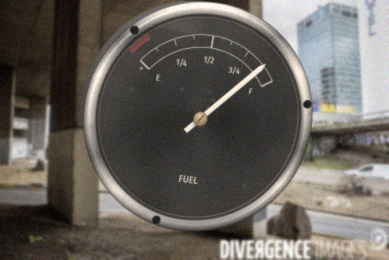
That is 0.875
